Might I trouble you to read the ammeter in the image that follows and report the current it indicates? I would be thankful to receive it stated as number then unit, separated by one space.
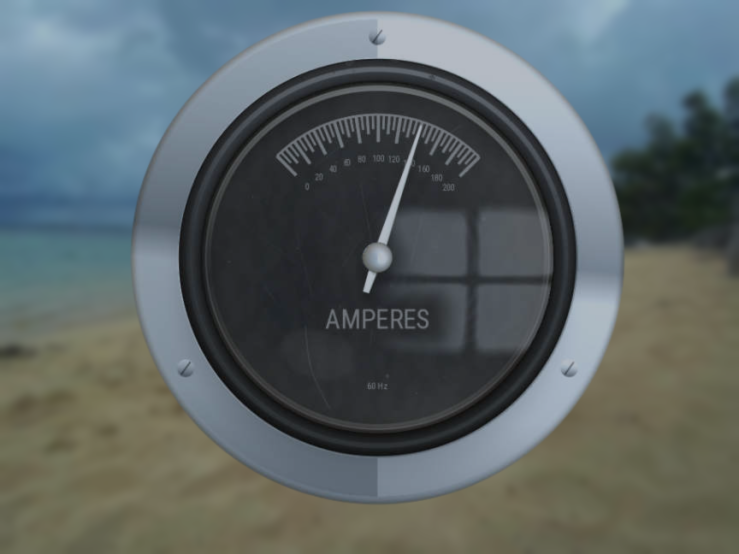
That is 140 A
